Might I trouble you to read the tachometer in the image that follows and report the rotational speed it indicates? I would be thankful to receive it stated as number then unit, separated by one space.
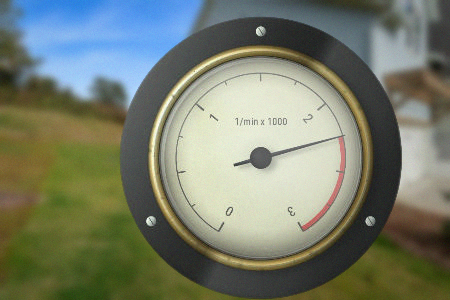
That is 2250 rpm
